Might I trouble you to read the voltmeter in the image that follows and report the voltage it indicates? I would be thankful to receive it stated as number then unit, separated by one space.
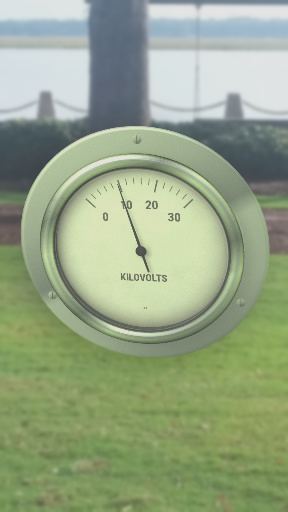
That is 10 kV
